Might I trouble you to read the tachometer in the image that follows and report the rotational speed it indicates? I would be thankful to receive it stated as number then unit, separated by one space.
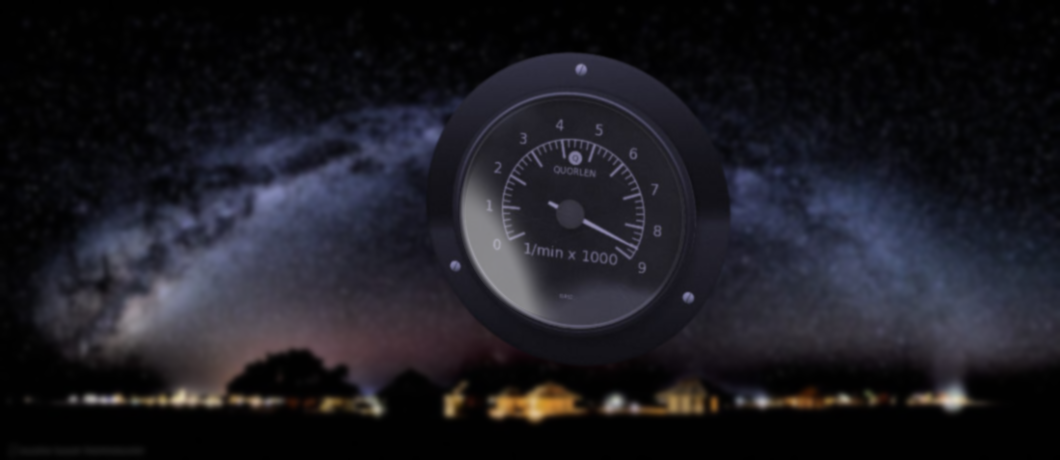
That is 8600 rpm
